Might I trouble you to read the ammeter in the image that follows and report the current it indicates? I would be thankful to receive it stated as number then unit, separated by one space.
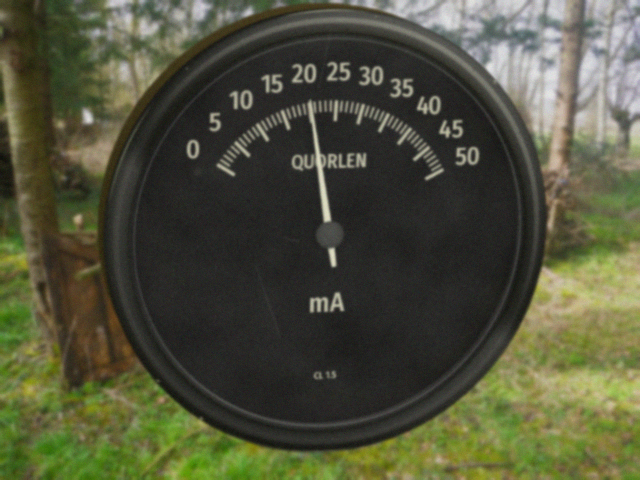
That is 20 mA
